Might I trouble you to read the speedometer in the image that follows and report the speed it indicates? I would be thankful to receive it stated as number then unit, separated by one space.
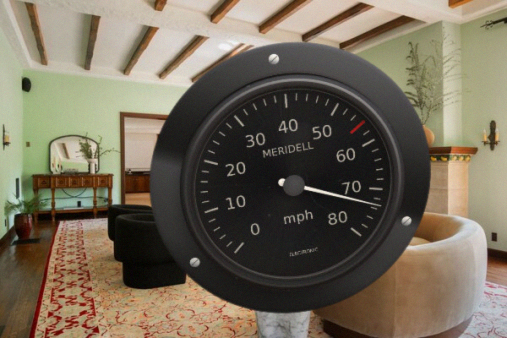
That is 73 mph
